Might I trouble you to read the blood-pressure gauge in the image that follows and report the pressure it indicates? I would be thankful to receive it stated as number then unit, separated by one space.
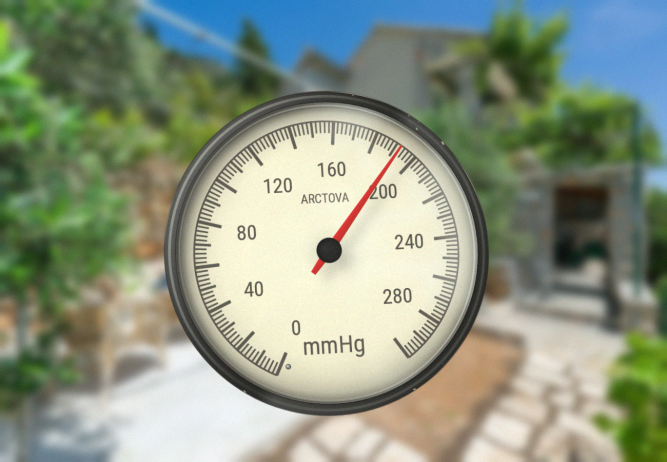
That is 192 mmHg
